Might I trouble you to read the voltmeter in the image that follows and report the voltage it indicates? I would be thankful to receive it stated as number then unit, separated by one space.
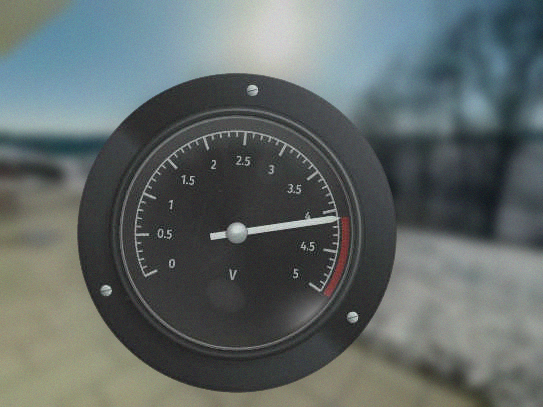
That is 4.1 V
